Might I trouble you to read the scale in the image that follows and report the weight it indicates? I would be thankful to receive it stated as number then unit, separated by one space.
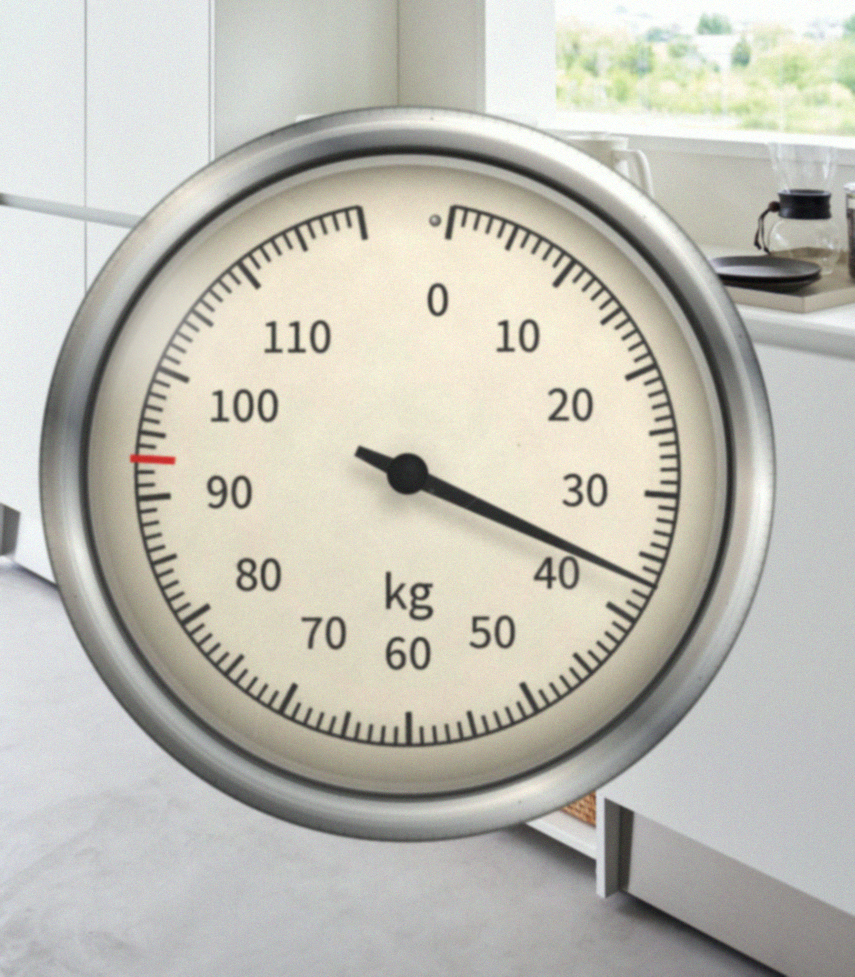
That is 37 kg
